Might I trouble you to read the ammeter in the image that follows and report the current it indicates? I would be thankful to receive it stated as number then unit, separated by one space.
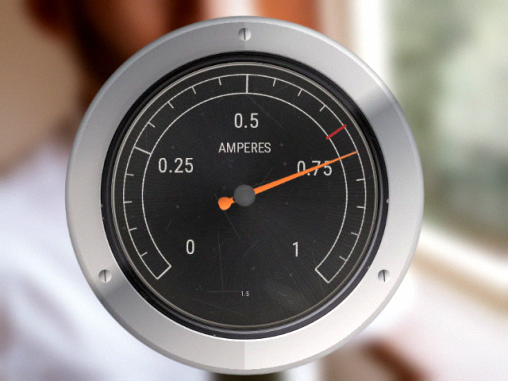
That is 0.75 A
